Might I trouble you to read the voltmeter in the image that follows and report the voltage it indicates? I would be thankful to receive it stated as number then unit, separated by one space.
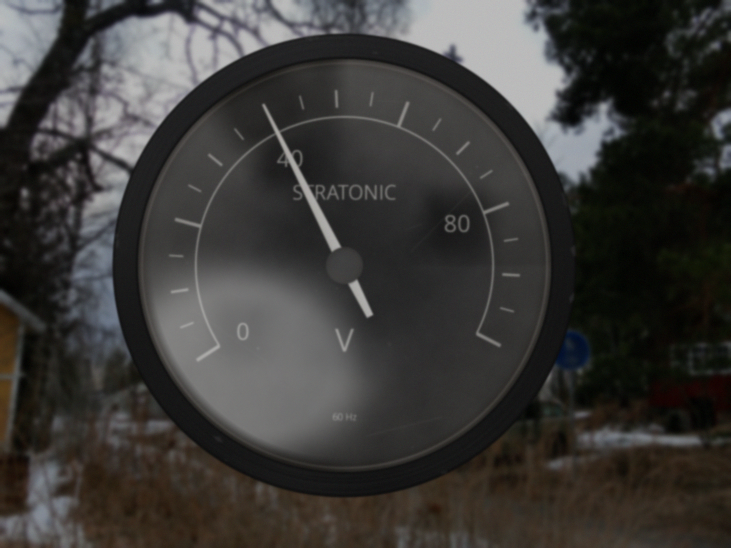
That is 40 V
